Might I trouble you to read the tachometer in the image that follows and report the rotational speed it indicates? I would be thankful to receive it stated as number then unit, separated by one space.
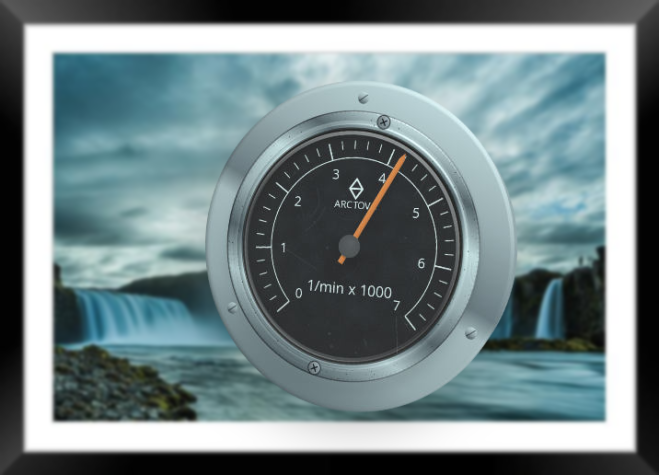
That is 4200 rpm
